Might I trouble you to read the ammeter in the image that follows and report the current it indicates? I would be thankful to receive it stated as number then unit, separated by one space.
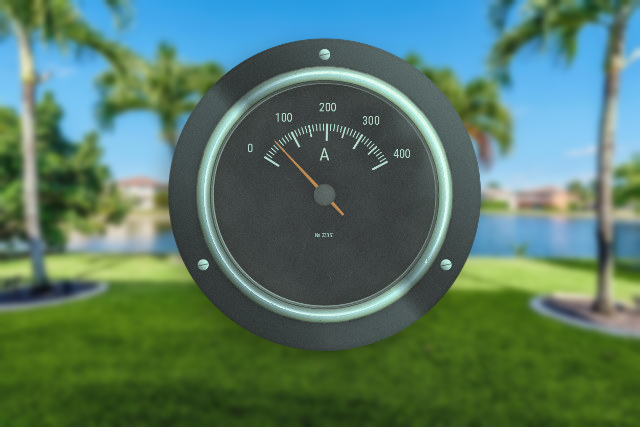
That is 50 A
